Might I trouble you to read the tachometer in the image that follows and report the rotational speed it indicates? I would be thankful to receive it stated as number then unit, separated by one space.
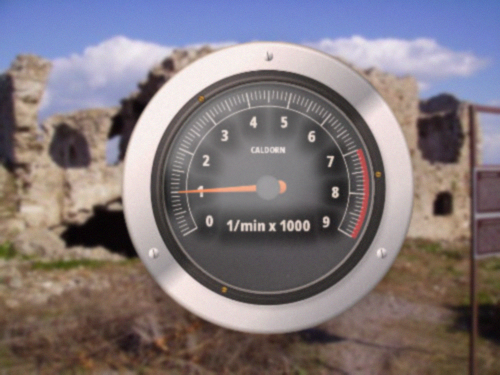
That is 1000 rpm
